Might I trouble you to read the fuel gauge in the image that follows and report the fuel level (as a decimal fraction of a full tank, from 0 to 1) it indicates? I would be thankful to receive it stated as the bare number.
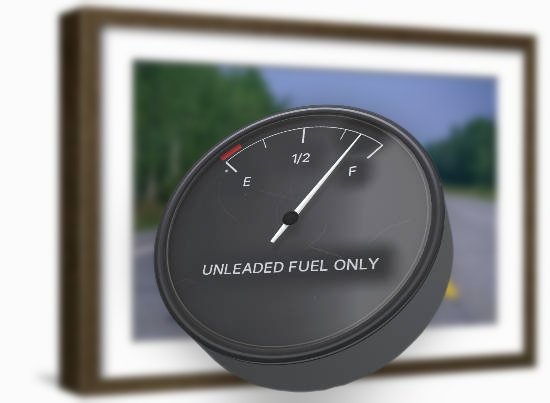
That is 0.875
